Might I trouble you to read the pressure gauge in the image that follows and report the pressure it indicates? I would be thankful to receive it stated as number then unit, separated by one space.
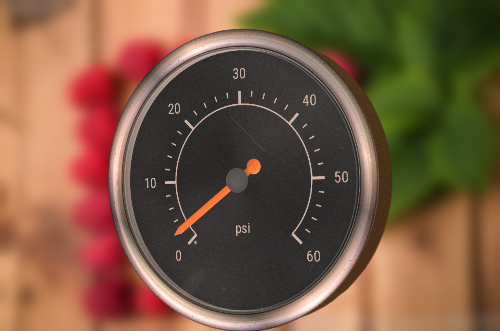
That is 2 psi
